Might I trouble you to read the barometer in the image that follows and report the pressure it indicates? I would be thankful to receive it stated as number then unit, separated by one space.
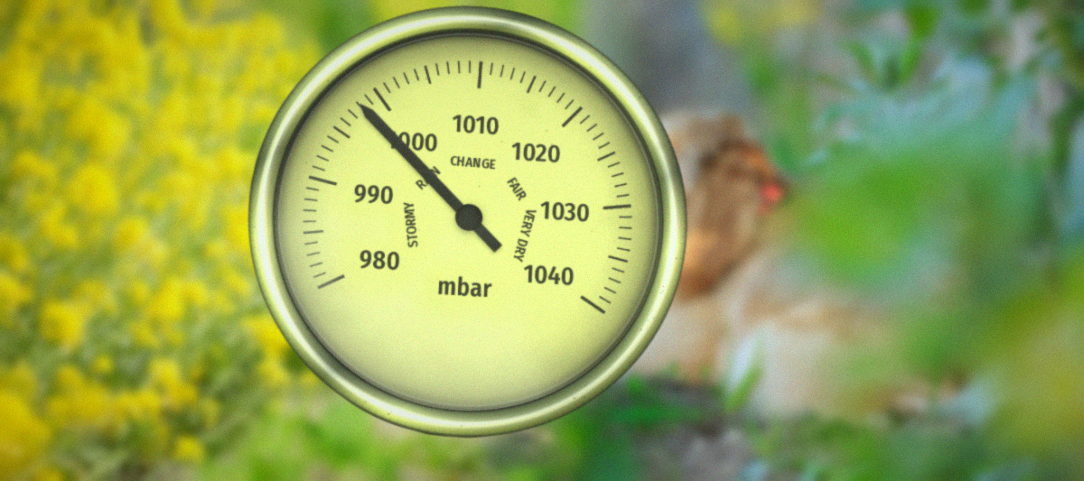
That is 998 mbar
